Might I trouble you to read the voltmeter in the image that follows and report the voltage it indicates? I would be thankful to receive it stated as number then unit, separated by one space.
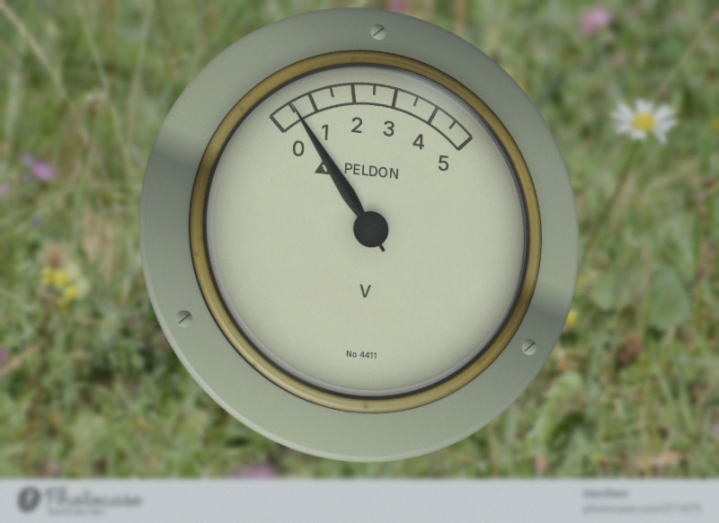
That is 0.5 V
